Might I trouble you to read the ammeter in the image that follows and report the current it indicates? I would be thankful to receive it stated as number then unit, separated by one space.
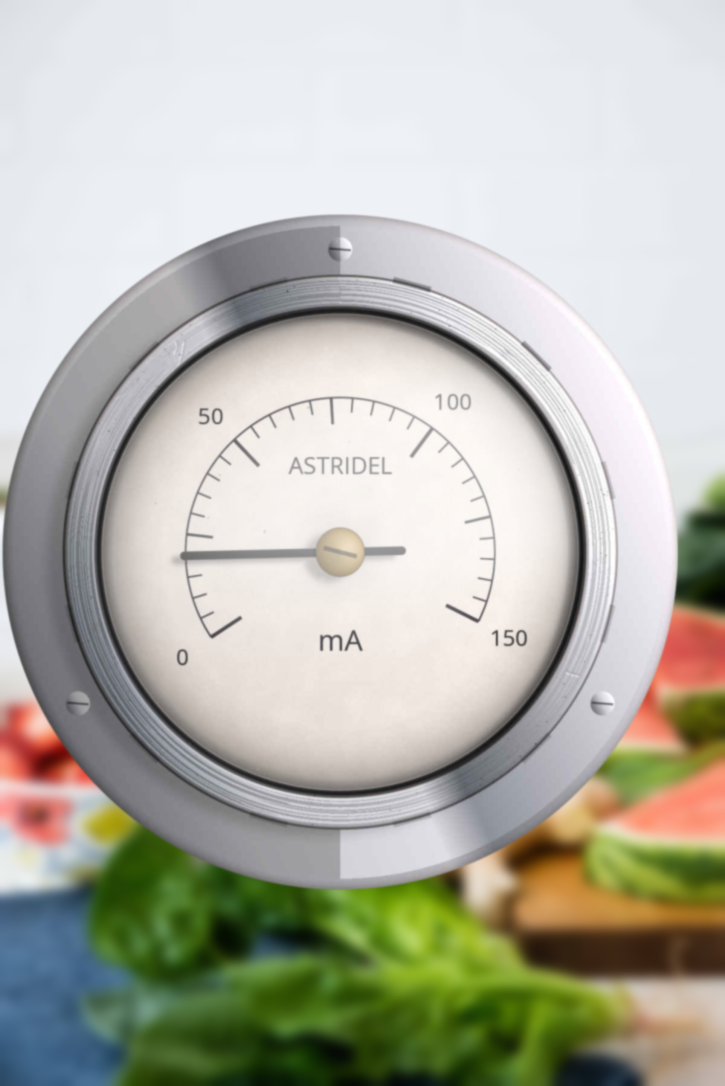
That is 20 mA
